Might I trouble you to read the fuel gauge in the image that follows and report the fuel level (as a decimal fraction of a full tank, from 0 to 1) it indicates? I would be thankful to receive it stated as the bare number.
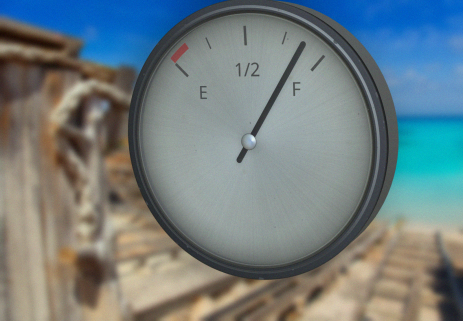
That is 0.875
